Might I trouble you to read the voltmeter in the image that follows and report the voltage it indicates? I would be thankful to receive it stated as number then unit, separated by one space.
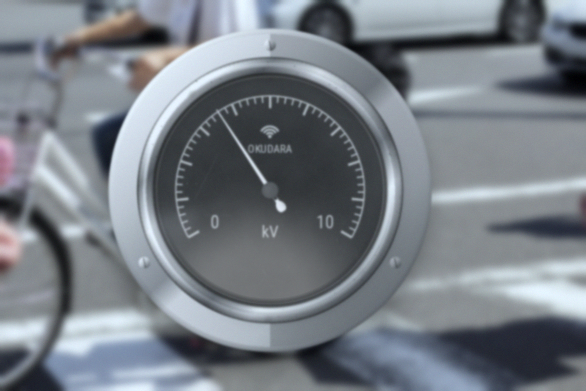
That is 3.6 kV
